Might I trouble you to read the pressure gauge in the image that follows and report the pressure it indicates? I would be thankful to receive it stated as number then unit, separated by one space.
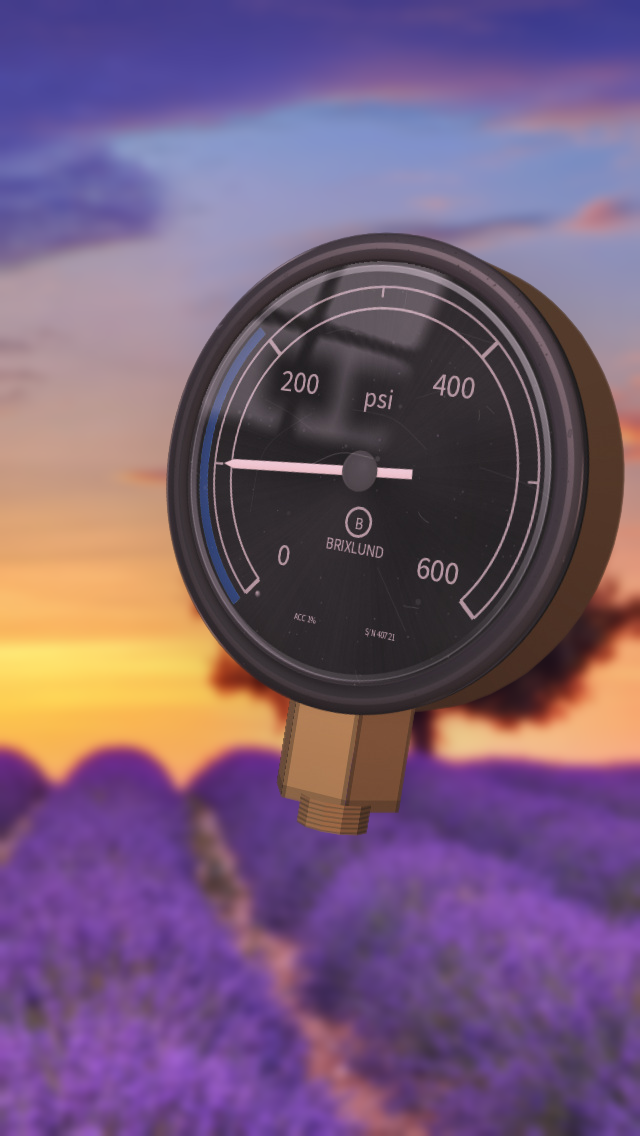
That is 100 psi
